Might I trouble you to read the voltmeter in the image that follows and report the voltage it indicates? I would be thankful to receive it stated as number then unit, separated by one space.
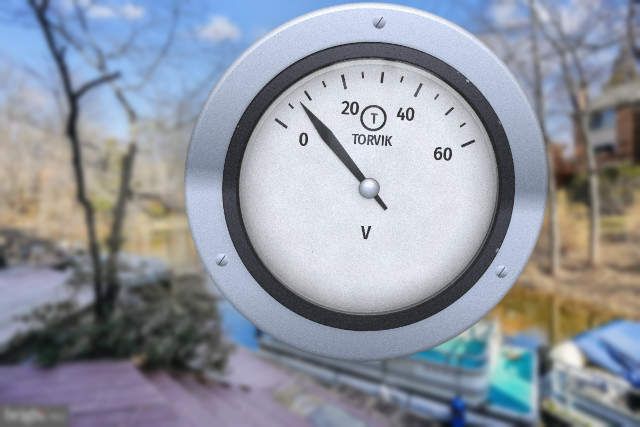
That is 7.5 V
